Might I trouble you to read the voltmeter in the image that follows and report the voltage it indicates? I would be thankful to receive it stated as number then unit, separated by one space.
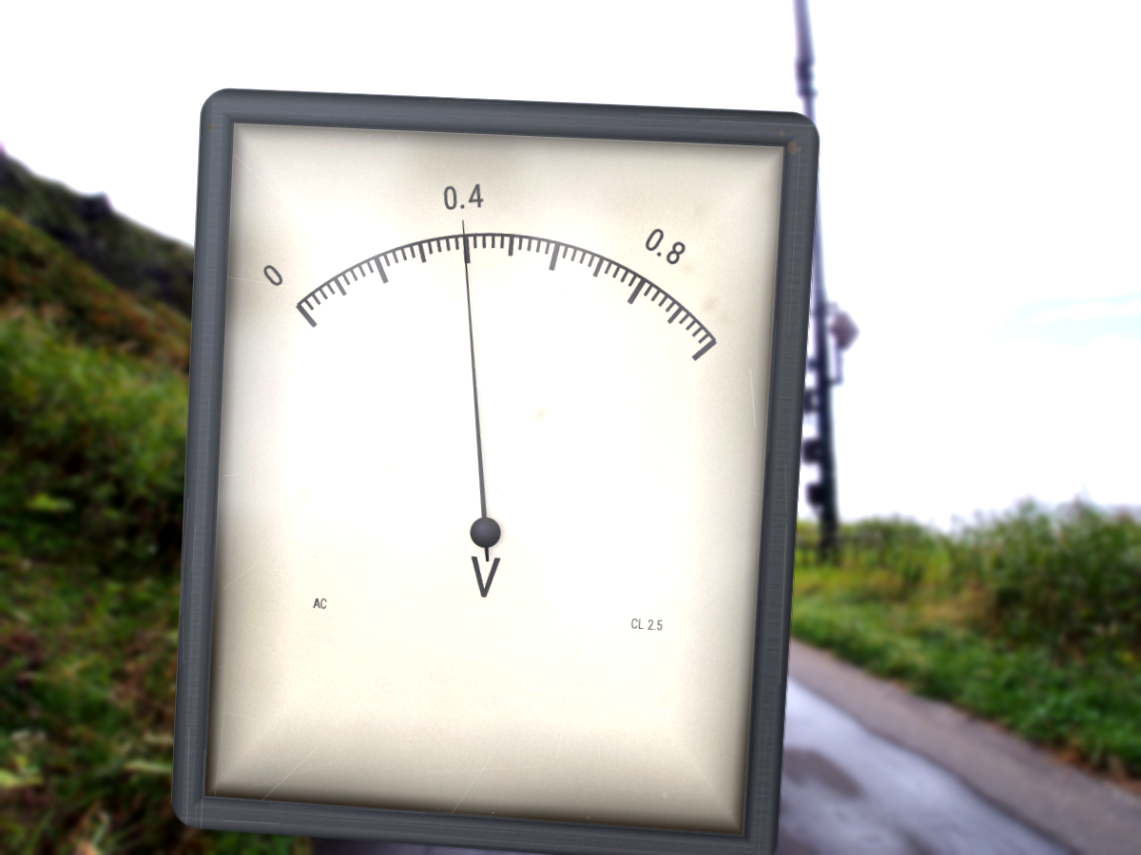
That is 0.4 V
